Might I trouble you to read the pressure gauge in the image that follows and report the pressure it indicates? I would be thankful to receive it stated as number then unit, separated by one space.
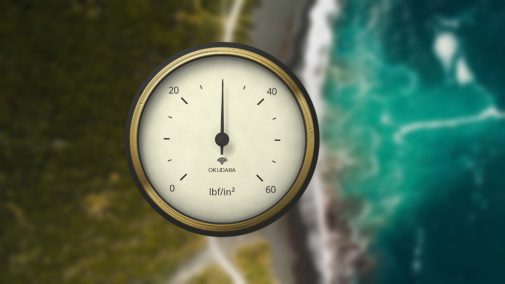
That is 30 psi
